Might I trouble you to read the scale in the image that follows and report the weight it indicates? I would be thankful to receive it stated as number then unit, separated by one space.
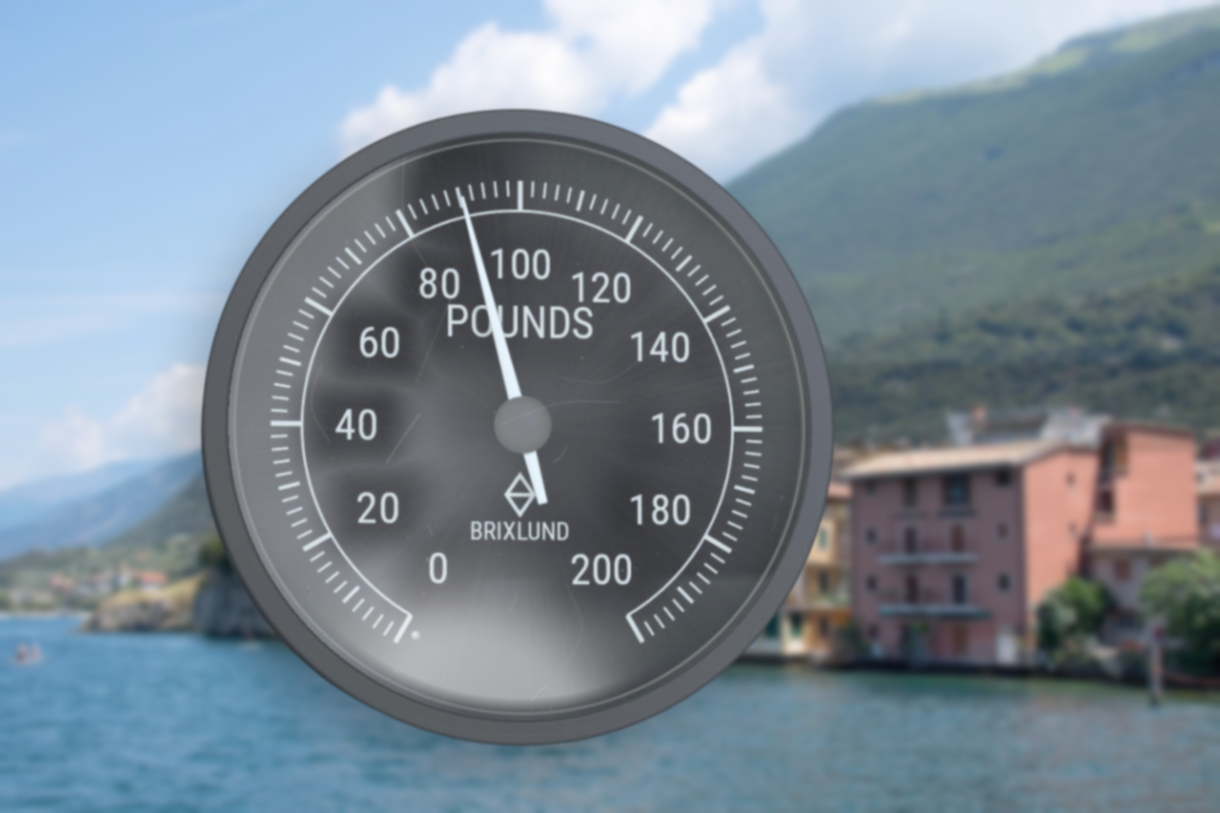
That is 90 lb
